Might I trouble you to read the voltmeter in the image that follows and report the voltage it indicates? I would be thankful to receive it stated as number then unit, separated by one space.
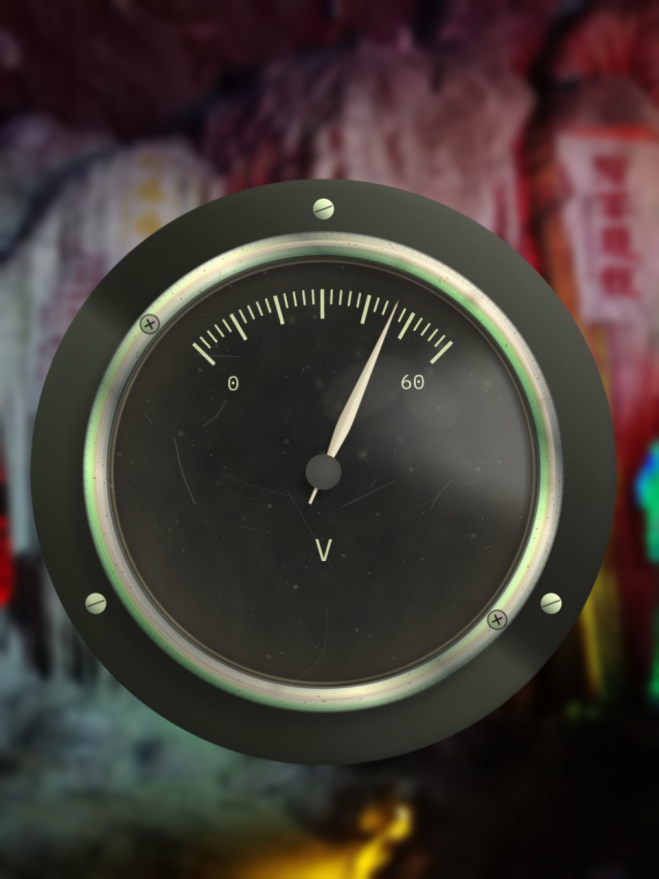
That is 46 V
